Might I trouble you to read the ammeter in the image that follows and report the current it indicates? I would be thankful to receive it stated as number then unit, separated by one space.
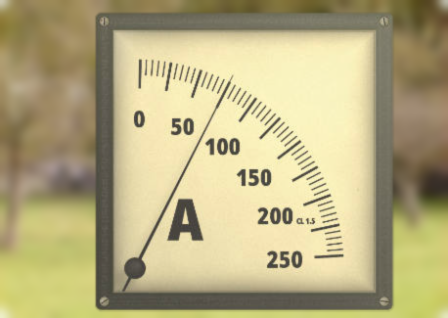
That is 75 A
